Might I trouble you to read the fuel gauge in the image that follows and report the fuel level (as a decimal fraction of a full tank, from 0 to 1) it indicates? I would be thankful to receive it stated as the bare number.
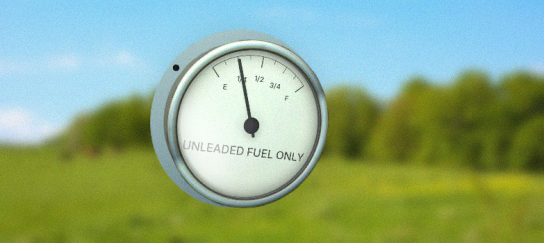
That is 0.25
